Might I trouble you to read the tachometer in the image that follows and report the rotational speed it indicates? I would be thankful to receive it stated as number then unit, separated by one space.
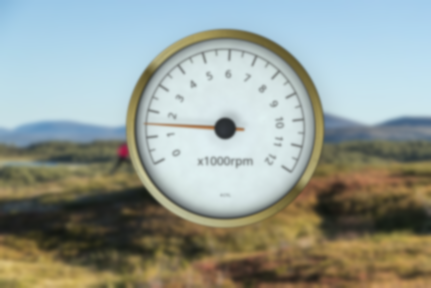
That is 1500 rpm
